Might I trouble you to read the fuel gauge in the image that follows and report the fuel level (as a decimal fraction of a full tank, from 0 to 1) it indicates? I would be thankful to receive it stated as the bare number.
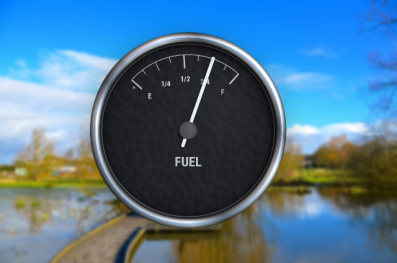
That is 0.75
